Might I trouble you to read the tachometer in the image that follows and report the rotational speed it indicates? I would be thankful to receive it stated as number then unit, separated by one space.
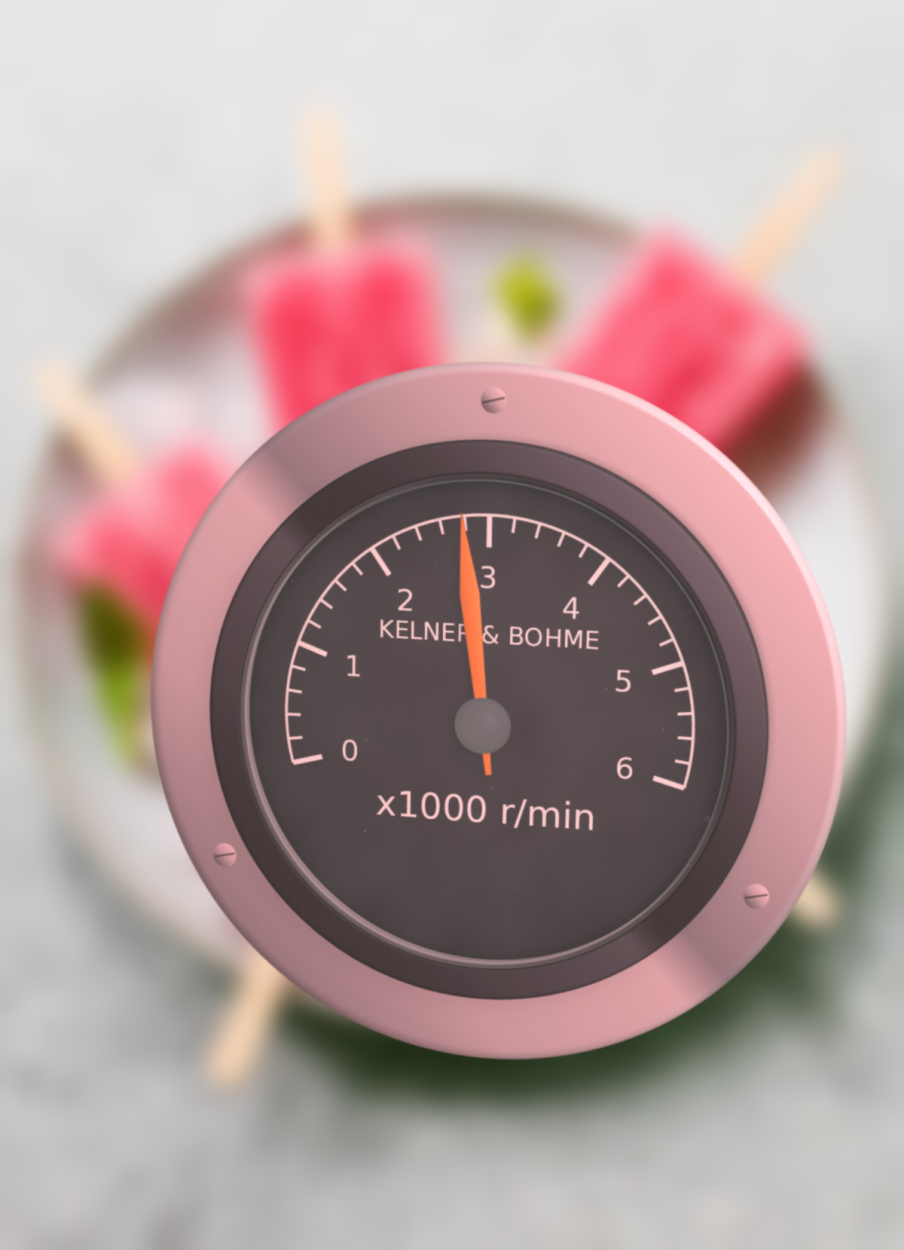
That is 2800 rpm
